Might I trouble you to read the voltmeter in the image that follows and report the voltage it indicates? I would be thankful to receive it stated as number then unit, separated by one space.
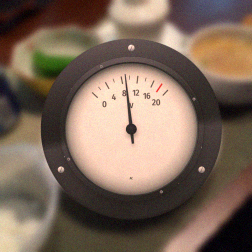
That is 9 V
